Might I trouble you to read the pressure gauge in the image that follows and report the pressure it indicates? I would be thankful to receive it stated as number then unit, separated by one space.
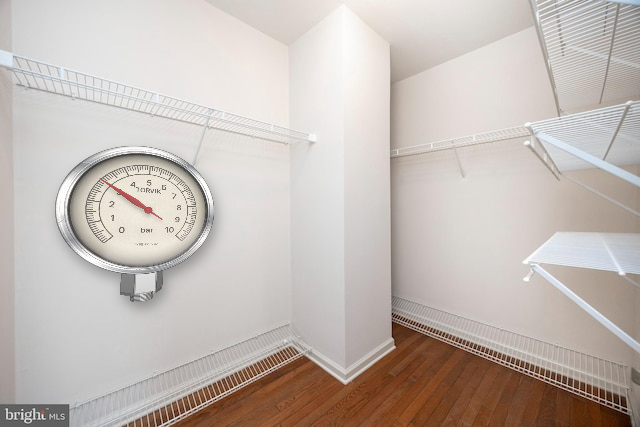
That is 3 bar
